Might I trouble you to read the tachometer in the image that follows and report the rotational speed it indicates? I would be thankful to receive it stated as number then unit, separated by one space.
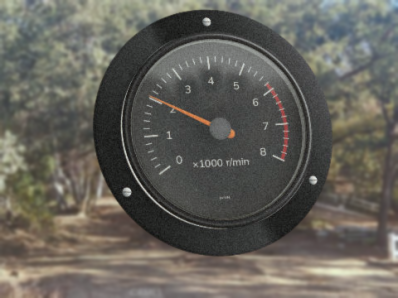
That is 2000 rpm
